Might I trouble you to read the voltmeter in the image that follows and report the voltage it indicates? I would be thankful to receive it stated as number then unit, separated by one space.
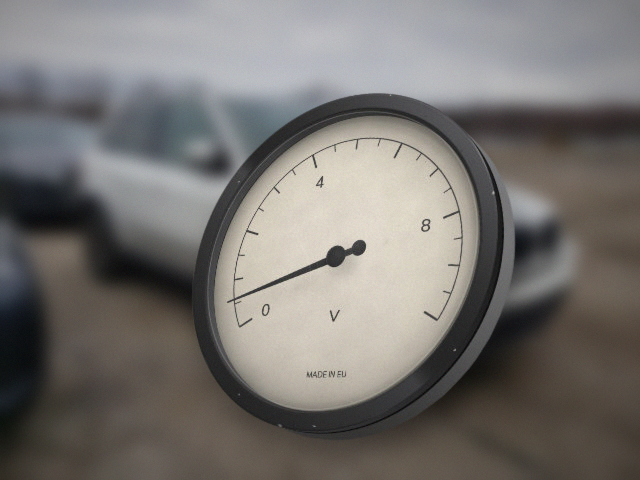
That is 0.5 V
